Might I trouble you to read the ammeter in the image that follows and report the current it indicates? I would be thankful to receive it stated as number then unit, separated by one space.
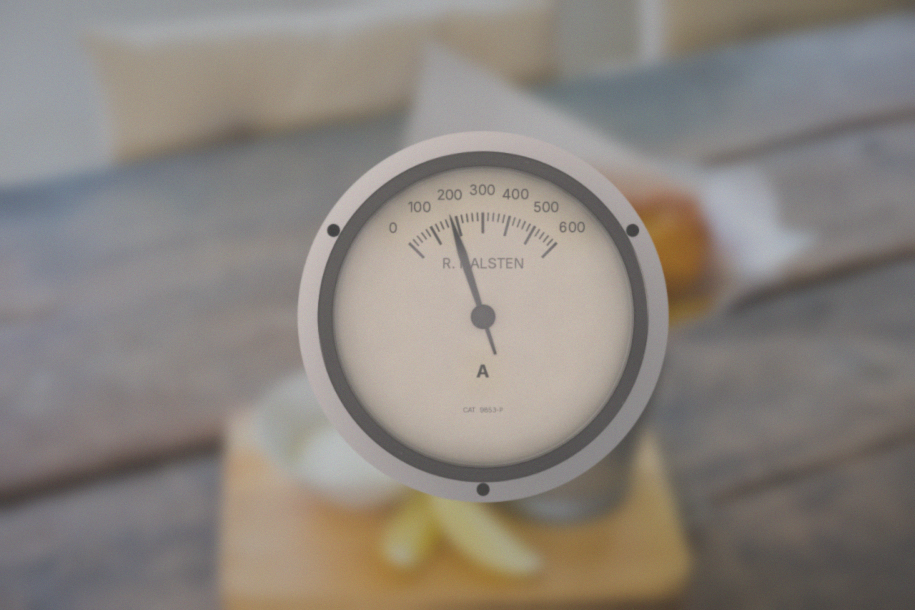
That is 180 A
